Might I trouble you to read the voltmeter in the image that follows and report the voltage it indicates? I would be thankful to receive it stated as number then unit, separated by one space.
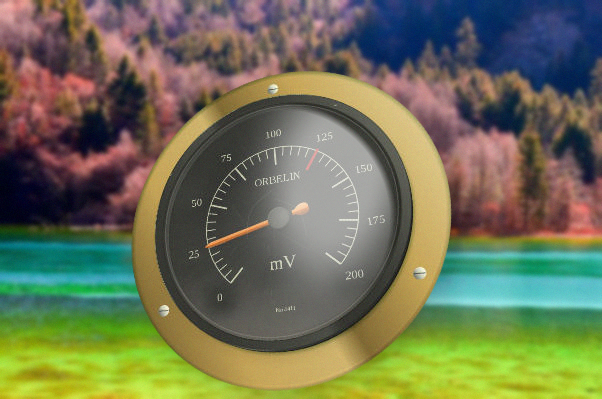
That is 25 mV
